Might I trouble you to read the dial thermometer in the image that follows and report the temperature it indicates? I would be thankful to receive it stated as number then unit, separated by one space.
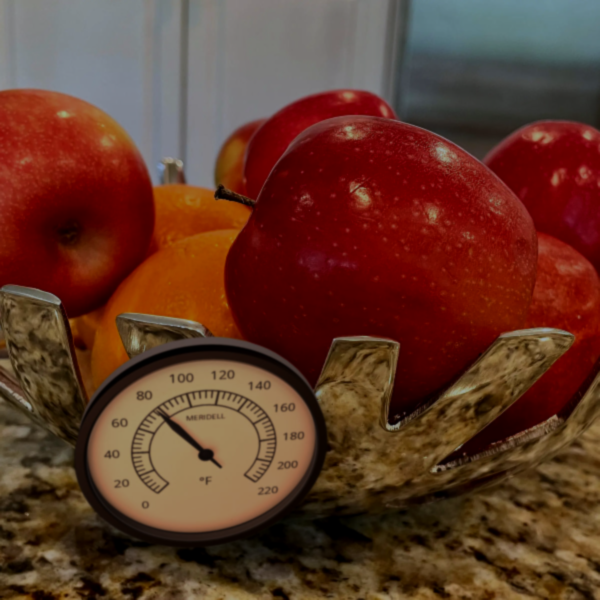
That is 80 °F
